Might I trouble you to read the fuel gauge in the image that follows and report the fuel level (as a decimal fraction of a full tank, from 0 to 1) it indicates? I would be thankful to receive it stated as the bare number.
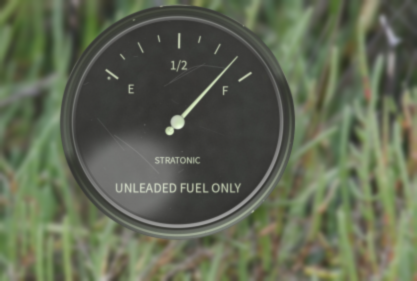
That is 0.875
